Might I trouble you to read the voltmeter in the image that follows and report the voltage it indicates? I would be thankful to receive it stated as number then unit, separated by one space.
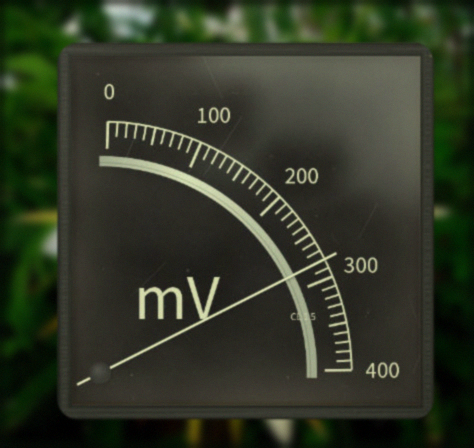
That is 280 mV
